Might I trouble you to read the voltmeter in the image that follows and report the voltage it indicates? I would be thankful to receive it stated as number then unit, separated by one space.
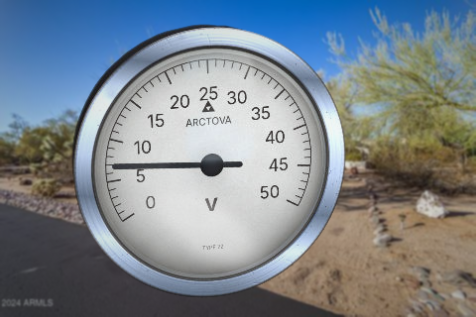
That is 7 V
